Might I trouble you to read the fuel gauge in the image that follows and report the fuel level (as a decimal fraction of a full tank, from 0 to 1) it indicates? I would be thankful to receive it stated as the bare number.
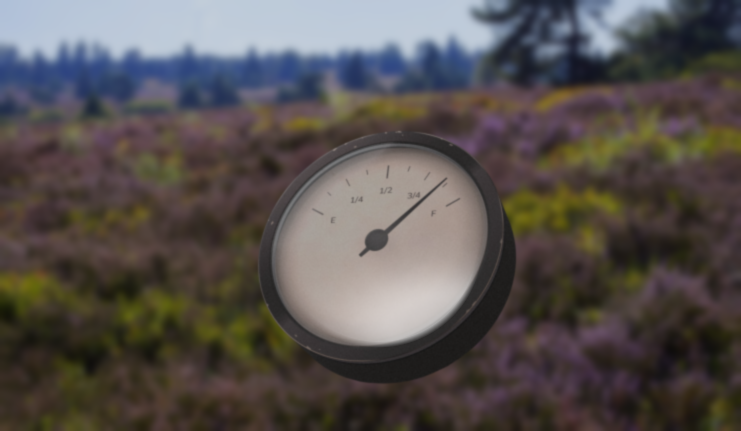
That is 0.875
